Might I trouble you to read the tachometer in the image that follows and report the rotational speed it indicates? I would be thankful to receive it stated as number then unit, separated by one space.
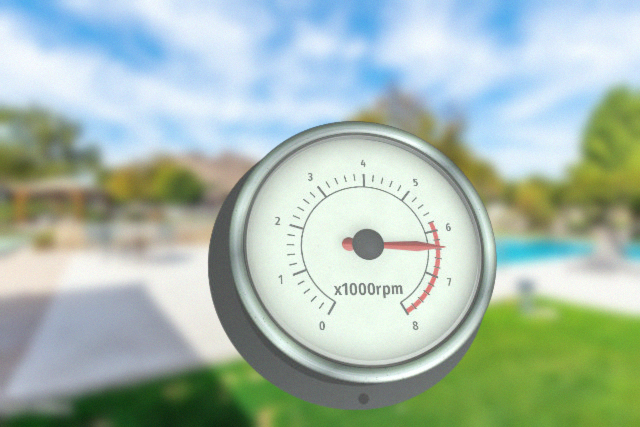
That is 6400 rpm
